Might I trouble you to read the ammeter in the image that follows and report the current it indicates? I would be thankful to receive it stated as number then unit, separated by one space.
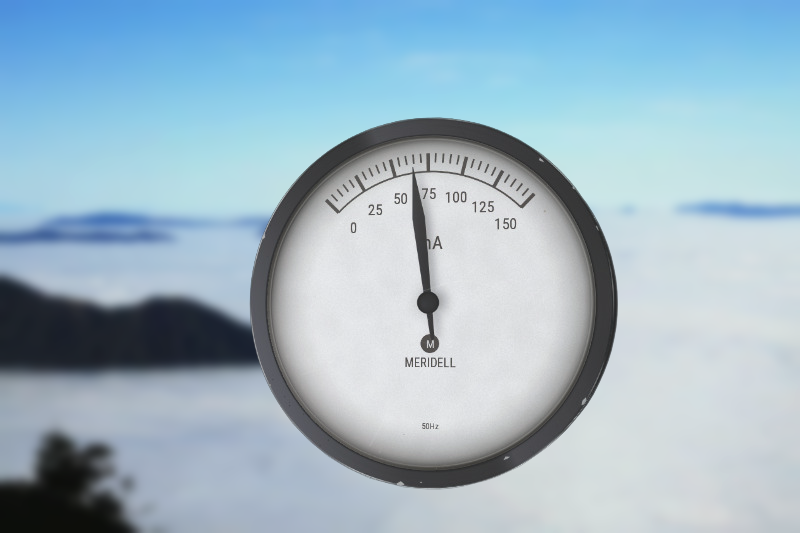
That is 65 mA
